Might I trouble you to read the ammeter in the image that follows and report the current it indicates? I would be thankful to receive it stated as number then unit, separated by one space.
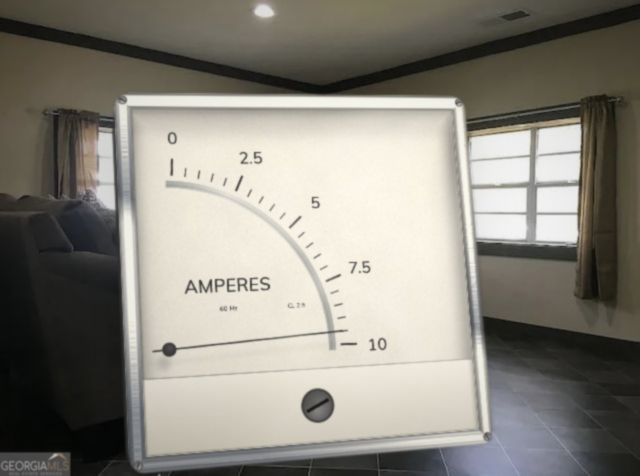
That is 9.5 A
